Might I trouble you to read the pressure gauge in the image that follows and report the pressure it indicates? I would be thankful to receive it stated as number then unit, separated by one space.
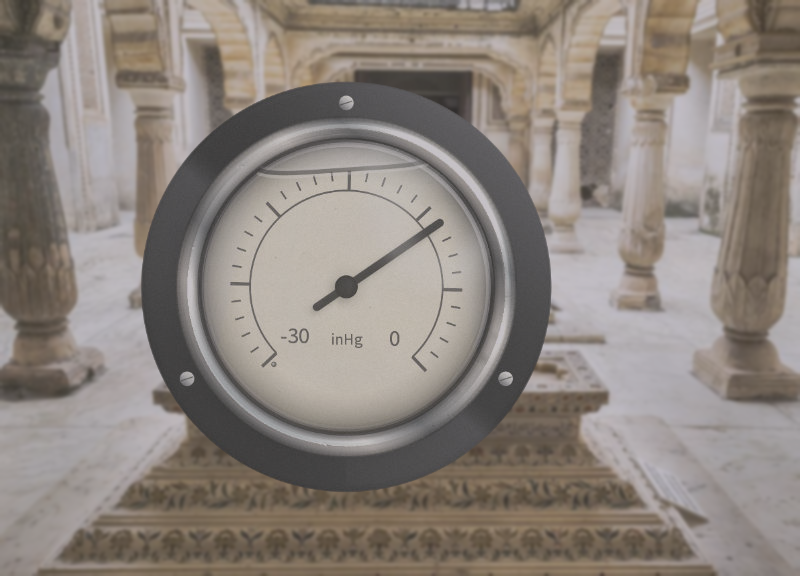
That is -9 inHg
